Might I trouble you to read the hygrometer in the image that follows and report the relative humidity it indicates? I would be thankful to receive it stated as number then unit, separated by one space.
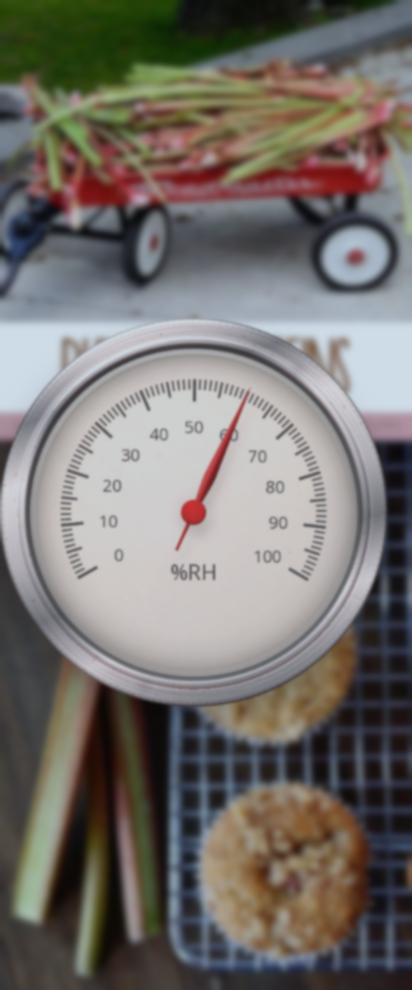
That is 60 %
